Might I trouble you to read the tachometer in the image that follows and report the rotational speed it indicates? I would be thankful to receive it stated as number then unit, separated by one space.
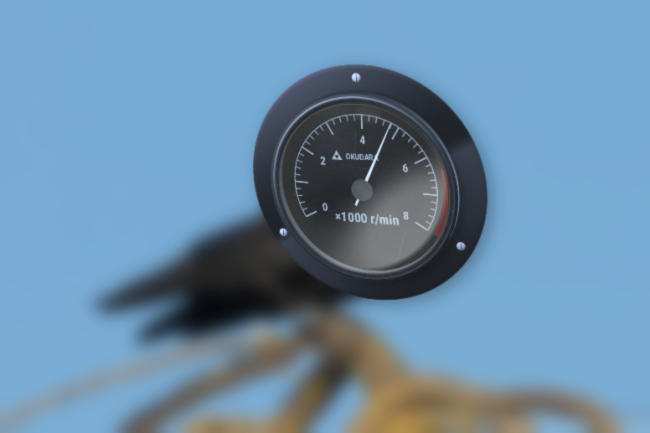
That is 4800 rpm
